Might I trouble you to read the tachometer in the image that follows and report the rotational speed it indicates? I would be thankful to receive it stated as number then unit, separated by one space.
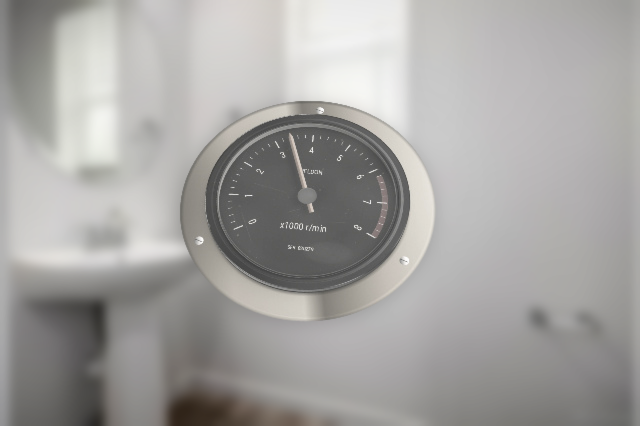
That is 3400 rpm
